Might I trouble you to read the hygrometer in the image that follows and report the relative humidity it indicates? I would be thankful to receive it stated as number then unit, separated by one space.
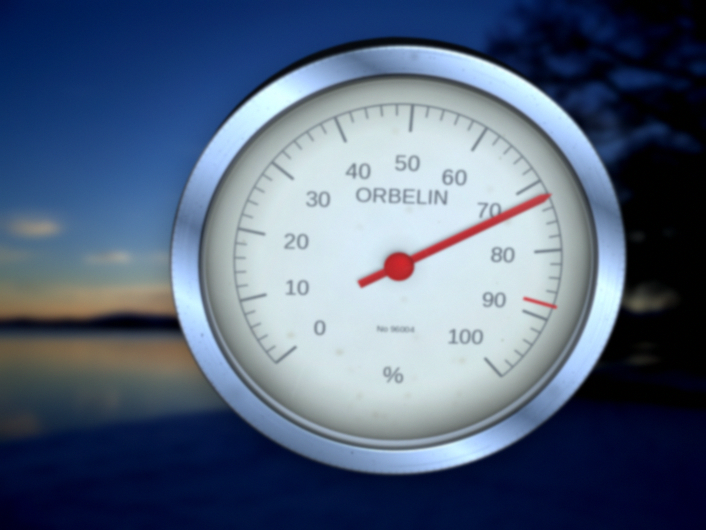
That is 72 %
